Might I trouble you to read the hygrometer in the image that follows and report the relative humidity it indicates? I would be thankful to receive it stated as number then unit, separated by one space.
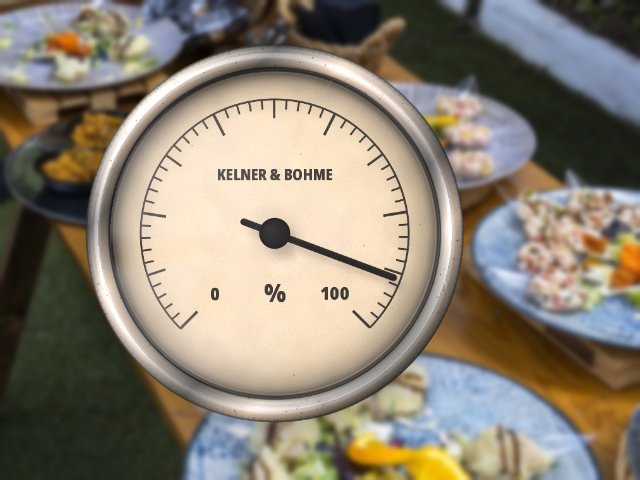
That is 91 %
